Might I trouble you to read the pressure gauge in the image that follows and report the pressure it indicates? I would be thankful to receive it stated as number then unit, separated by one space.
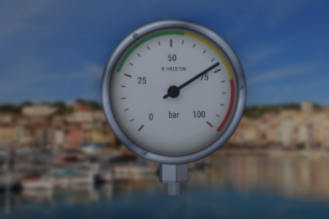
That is 72.5 bar
